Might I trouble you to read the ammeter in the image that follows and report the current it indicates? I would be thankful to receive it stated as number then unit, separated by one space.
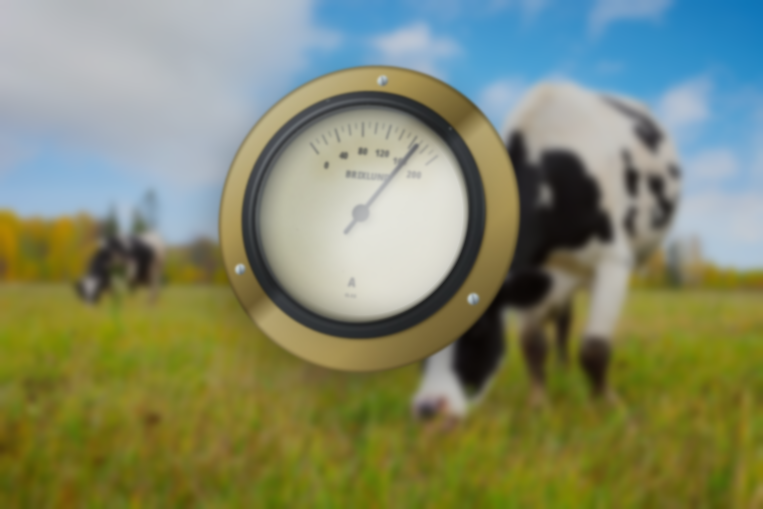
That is 170 A
